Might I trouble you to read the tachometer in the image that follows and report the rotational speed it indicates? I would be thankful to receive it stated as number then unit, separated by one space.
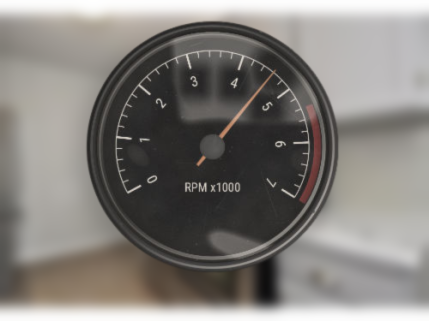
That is 4600 rpm
